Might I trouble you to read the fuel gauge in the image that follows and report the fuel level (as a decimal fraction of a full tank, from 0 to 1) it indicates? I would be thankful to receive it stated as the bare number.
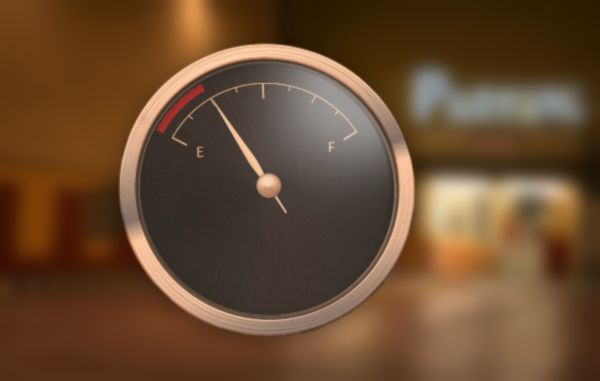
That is 0.25
